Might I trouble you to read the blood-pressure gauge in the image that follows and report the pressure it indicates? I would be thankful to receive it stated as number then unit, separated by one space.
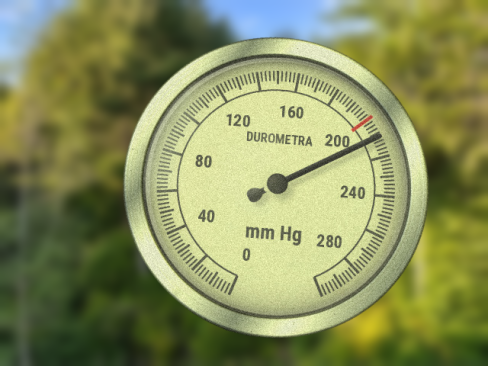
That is 210 mmHg
